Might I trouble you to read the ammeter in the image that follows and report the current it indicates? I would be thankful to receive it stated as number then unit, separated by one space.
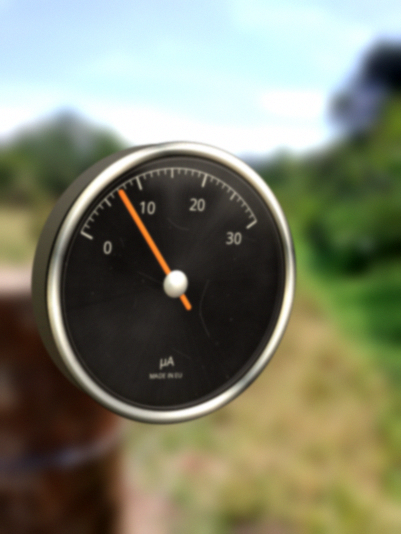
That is 7 µA
